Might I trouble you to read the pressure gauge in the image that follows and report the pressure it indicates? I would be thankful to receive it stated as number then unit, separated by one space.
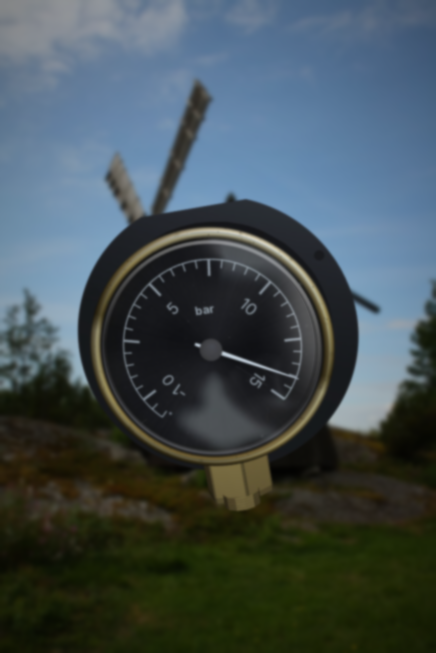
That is 14 bar
